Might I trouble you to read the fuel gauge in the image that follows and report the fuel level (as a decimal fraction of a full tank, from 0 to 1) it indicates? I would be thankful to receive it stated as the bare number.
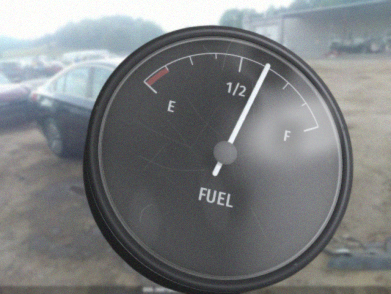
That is 0.625
